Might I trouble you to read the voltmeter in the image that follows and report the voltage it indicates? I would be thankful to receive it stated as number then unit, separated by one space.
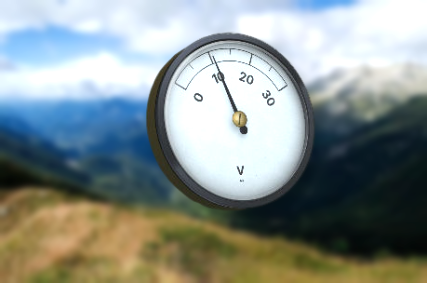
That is 10 V
